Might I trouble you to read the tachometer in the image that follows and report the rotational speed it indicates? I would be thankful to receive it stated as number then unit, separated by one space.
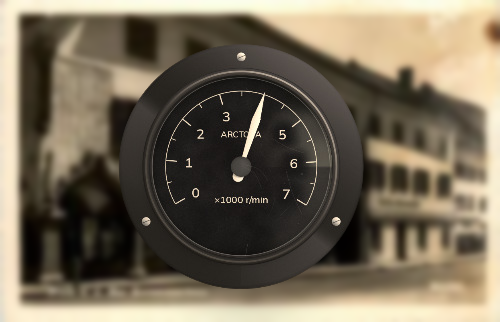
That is 4000 rpm
